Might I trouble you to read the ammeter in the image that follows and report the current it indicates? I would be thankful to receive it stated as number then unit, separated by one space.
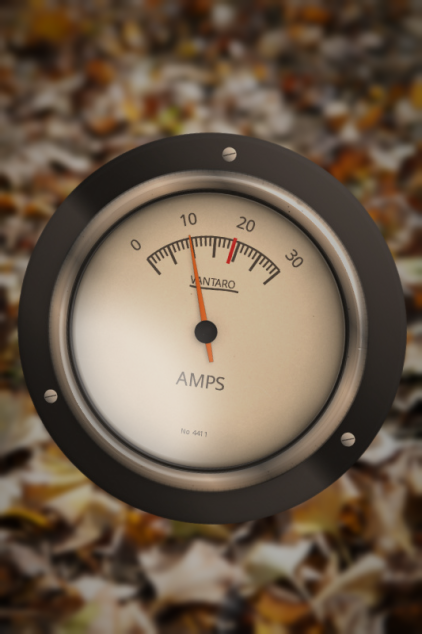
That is 10 A
